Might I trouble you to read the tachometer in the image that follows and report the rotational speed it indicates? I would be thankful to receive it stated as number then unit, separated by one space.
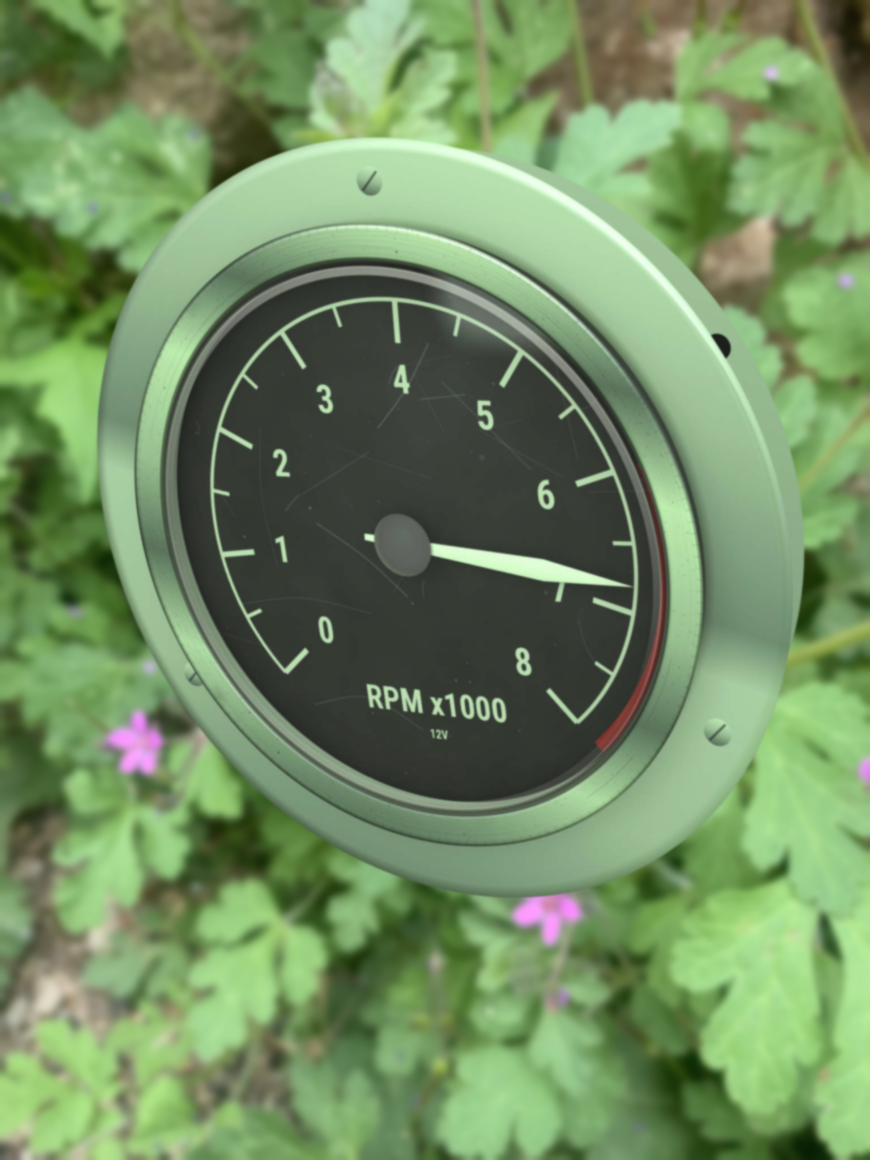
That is 6750 rpm
